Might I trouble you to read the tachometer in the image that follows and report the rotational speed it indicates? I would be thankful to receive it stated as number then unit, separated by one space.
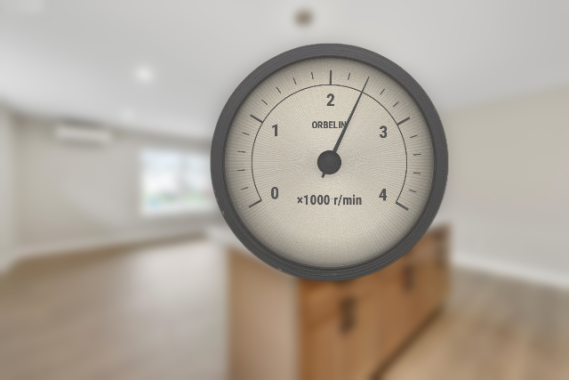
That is 2400 rpm
